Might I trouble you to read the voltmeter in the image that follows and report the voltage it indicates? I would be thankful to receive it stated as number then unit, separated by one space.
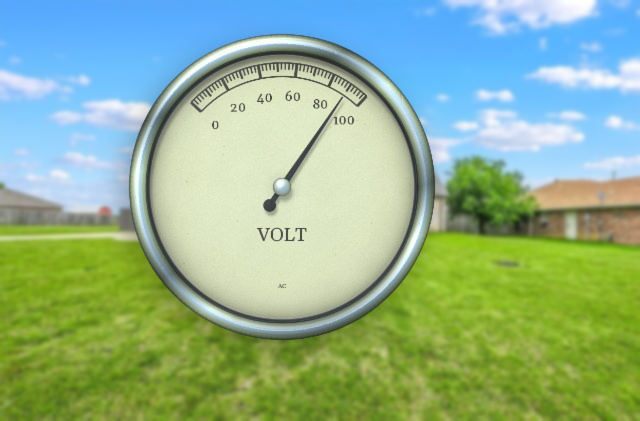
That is 90 V
